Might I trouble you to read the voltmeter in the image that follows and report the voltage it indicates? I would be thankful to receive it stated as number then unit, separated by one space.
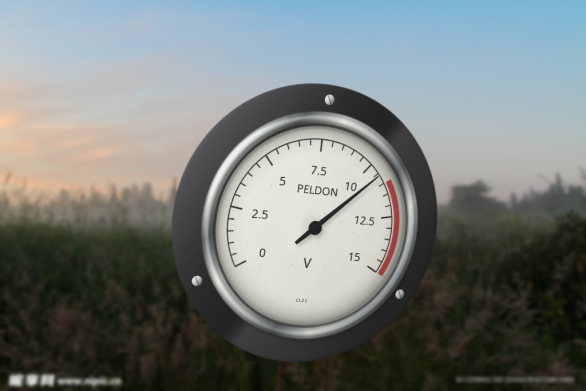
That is 10.5 V
